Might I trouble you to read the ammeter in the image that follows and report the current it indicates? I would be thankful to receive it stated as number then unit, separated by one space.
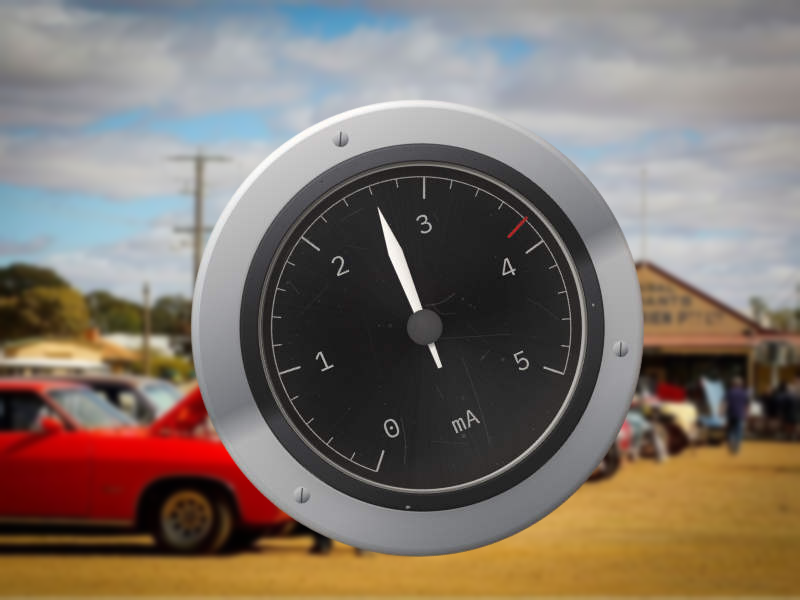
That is 2.6 mA
